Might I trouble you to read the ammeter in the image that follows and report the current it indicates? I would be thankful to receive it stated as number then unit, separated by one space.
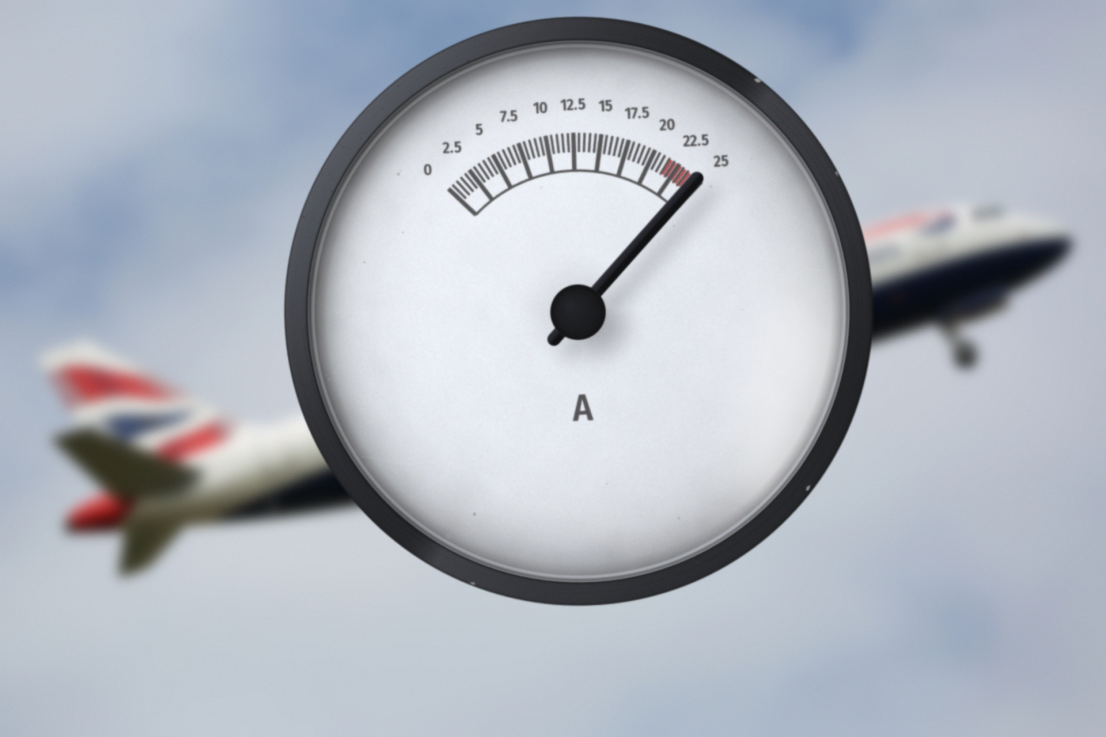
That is 24.5 A
